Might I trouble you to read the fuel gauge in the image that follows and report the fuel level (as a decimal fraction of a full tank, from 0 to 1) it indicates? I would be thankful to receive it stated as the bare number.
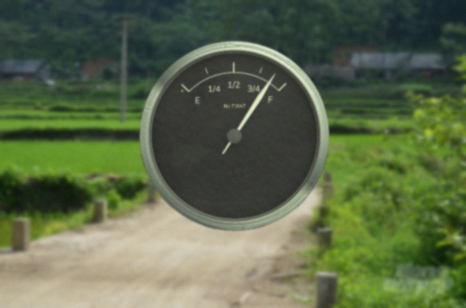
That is 0.875
